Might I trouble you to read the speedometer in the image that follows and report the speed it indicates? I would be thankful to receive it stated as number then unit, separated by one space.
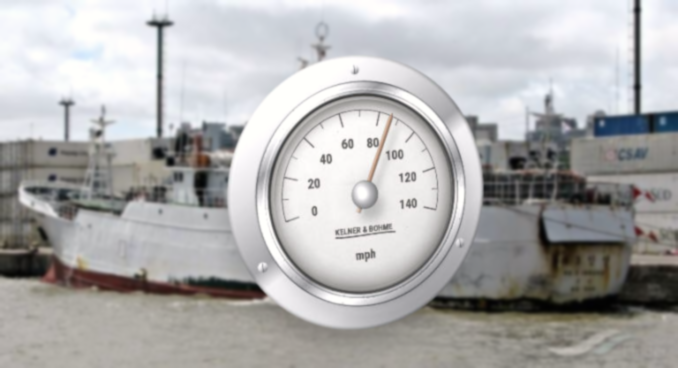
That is 85 mph
